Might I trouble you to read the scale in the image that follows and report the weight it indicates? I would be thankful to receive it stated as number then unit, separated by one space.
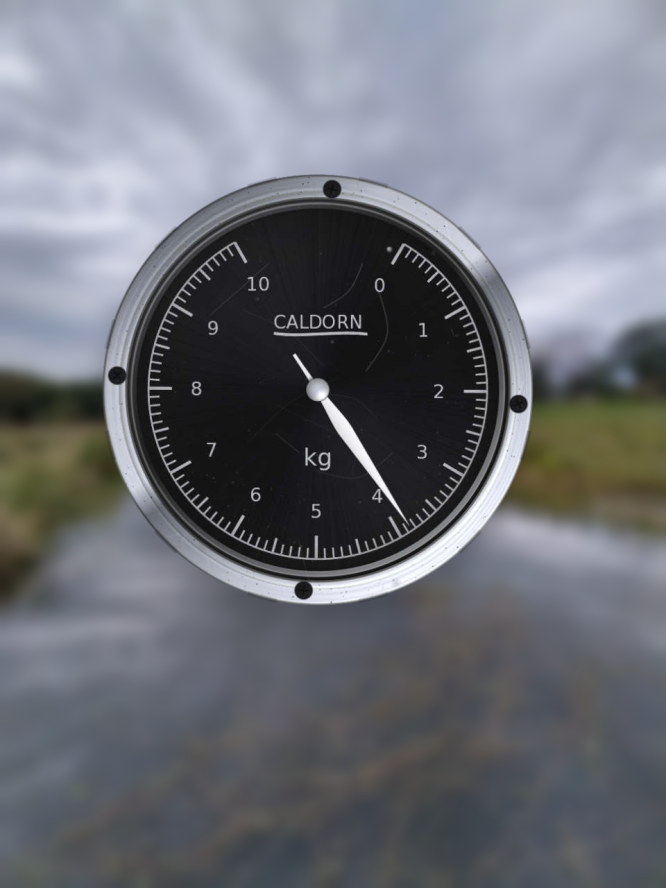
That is 3.85 kg
